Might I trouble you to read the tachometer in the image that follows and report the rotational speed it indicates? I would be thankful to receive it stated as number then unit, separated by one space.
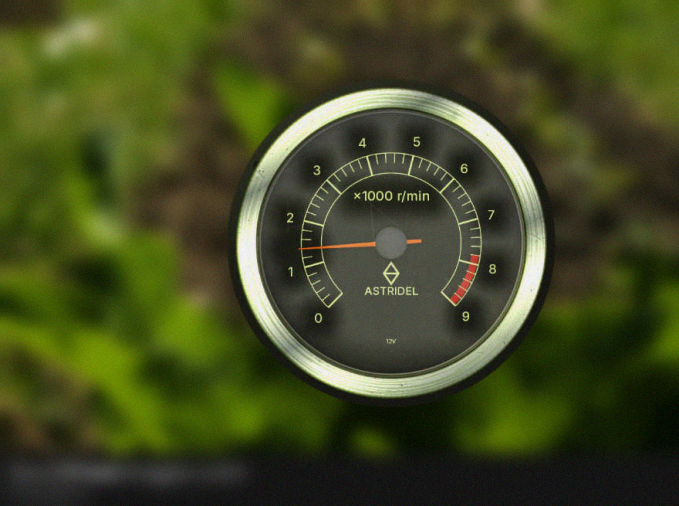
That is 1400 rpm
